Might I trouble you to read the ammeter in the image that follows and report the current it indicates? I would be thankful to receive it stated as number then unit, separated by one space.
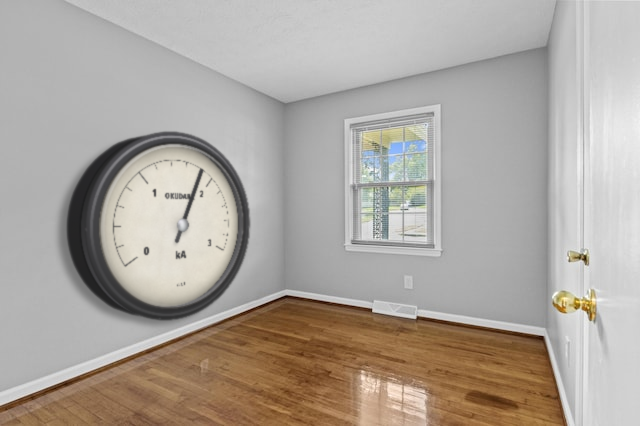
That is 1.8 kA
